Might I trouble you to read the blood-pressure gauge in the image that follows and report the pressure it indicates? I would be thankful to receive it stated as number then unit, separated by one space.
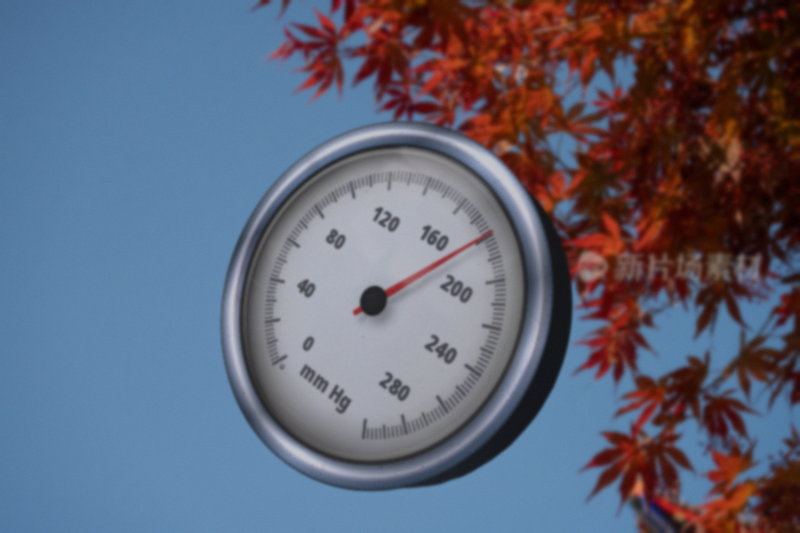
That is 180 mmHg
